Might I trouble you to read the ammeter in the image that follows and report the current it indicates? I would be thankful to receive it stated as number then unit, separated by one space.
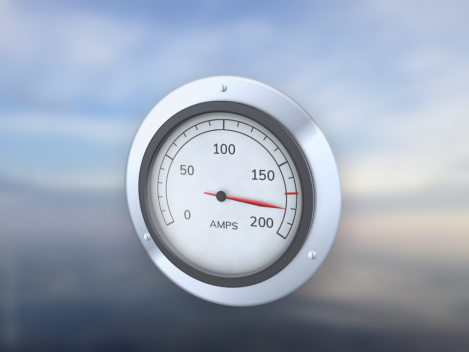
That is 180 A
